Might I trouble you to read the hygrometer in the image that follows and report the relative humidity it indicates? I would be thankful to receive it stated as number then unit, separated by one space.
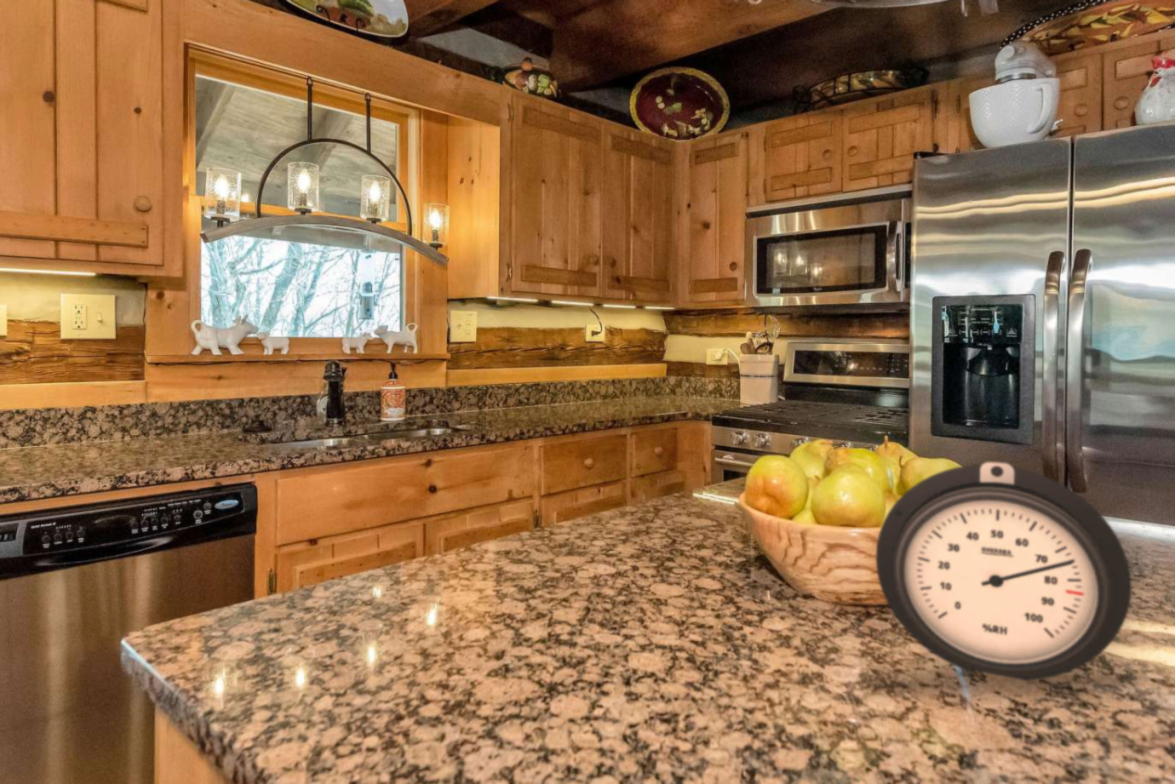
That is 74 %
